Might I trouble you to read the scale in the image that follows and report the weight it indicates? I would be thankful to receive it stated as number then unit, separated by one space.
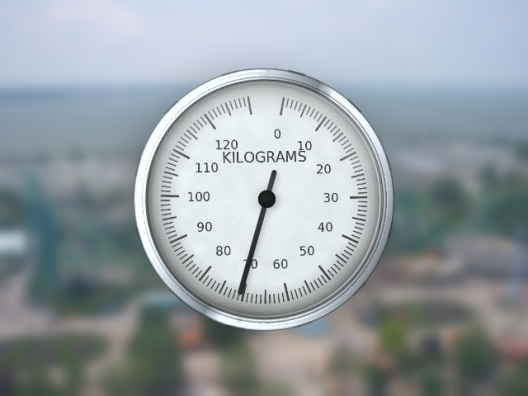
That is 71 kg
